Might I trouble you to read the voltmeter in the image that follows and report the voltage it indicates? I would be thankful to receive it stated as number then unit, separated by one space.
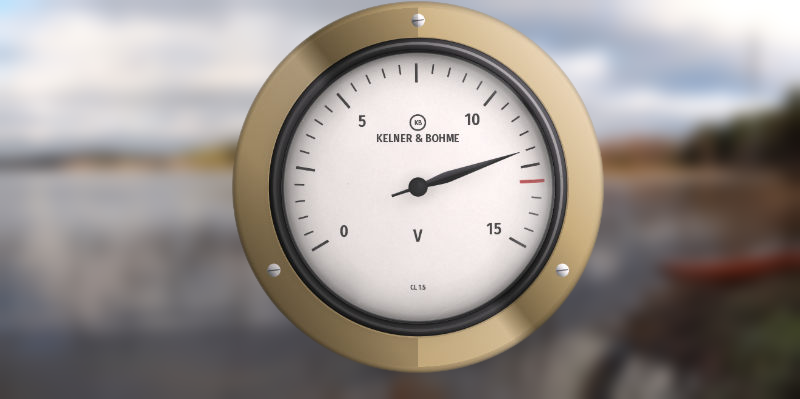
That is 12 V
